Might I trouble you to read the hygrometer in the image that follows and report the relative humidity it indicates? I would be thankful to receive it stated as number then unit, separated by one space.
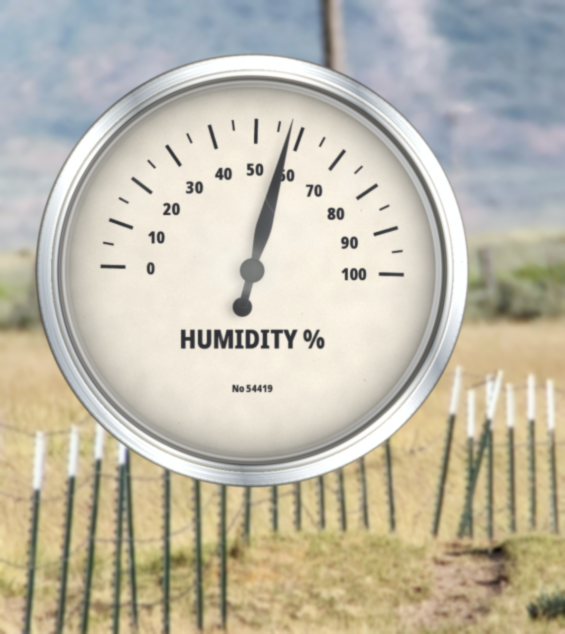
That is 57.5 %
